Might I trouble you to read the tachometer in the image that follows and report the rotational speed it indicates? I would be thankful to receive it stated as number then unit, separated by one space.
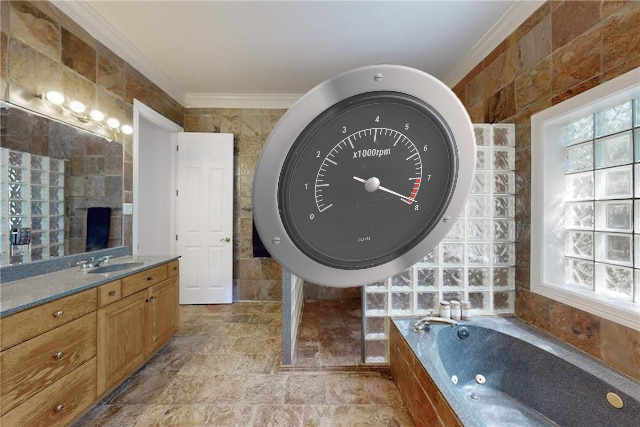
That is 7800 rpm
